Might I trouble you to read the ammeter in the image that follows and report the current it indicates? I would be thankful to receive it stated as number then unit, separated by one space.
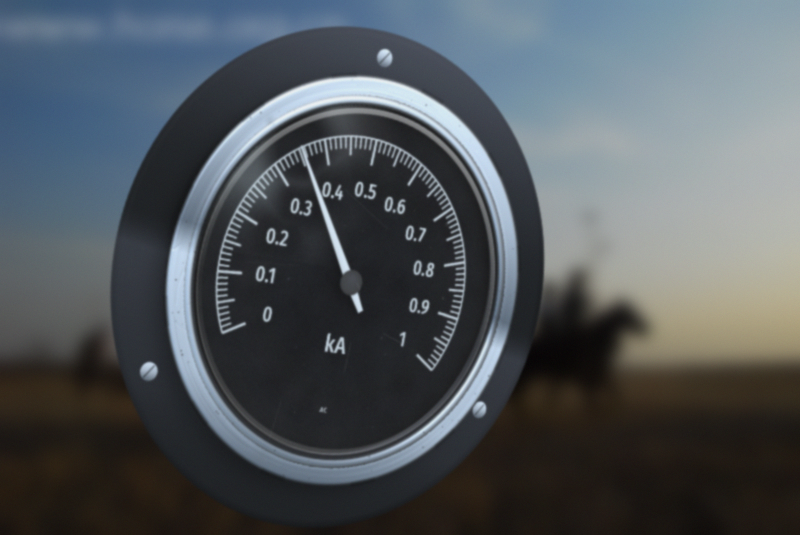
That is 0.35 kA
